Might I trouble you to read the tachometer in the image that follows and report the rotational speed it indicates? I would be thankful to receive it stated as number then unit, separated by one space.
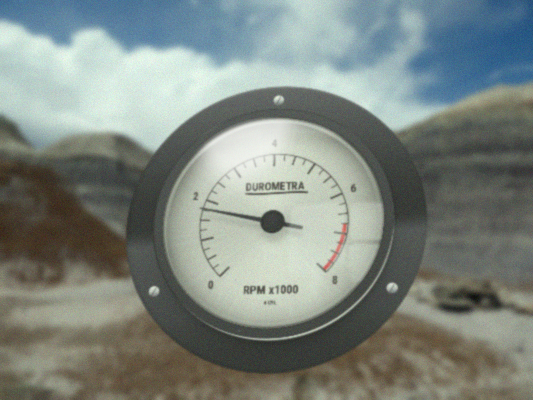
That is 1750 rpm
